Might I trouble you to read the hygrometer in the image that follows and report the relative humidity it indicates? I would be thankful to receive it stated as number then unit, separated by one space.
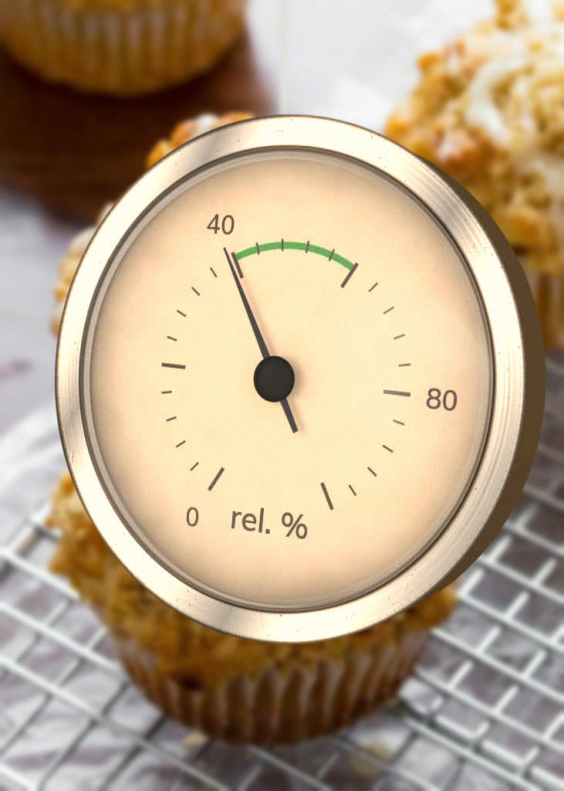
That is 40 %
